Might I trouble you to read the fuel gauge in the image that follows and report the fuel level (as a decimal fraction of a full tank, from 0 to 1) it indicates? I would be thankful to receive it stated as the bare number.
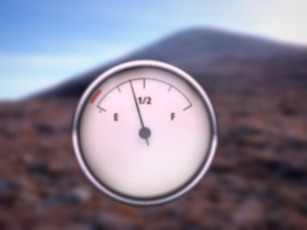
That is 0.375
